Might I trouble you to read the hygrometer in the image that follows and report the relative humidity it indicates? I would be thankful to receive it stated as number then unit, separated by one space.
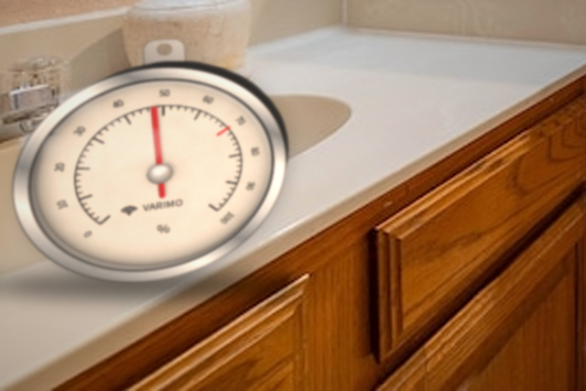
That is 48 %
